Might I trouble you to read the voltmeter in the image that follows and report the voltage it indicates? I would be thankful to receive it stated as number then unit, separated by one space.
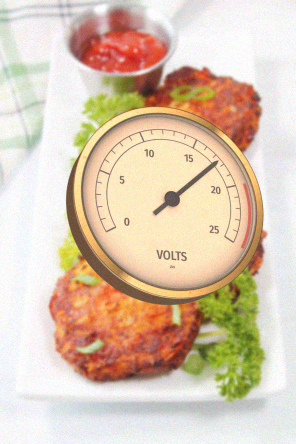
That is 17.5 V
